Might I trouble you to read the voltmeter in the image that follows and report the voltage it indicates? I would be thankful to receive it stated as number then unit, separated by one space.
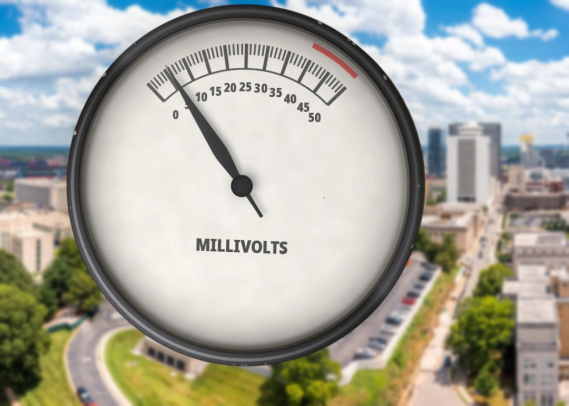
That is 6 mV
